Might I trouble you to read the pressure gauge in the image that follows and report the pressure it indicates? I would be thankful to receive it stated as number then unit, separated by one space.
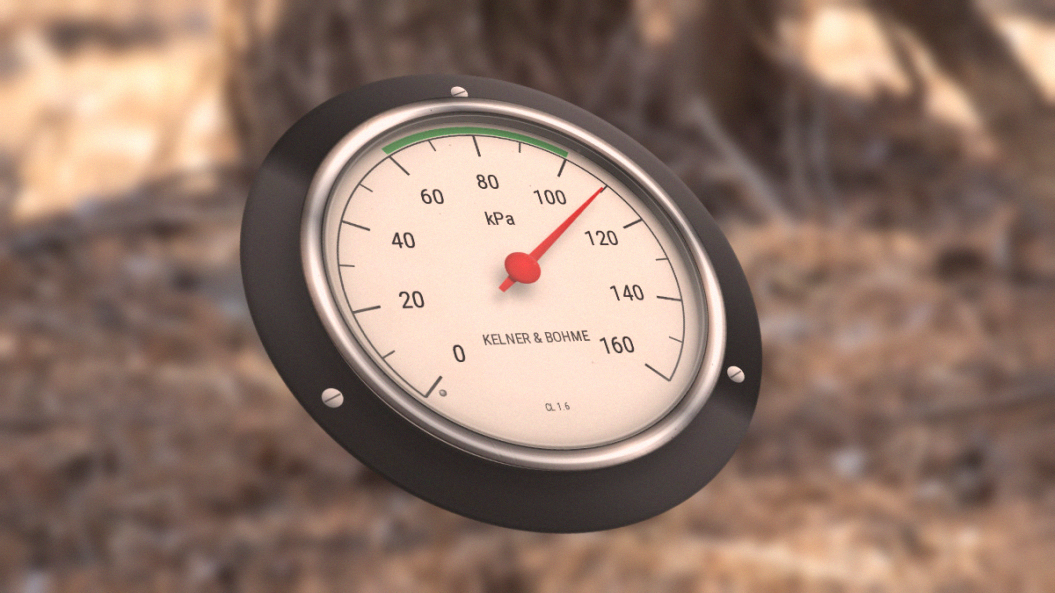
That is 110 kPa
